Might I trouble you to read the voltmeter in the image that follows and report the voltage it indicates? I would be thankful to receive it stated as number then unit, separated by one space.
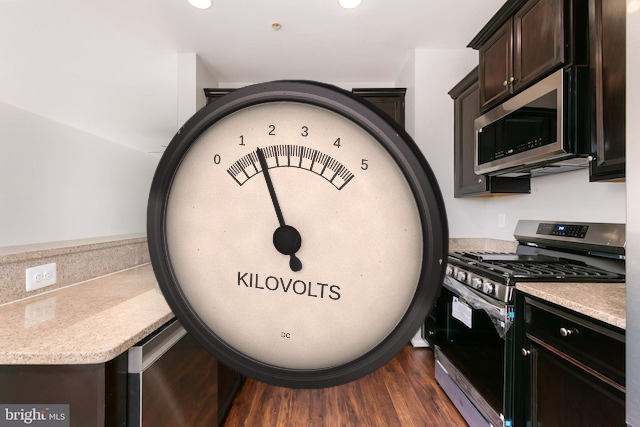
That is 1.5 kV
